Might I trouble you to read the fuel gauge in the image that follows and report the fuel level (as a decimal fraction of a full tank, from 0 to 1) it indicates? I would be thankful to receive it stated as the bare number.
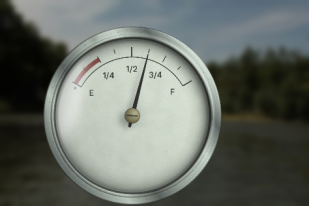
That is 0.625
